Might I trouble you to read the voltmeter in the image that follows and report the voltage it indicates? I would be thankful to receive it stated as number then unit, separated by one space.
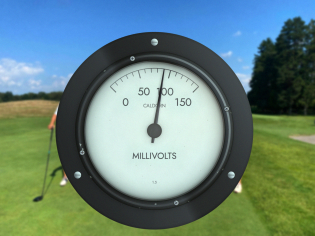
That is 90 mV
